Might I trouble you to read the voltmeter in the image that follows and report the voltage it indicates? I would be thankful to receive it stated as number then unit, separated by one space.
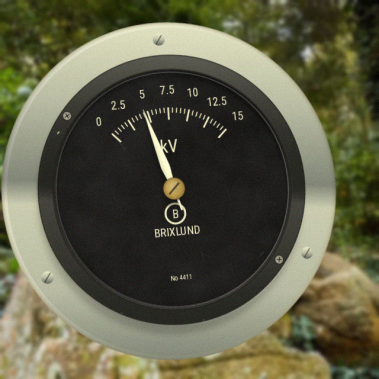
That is 4.5 kV
